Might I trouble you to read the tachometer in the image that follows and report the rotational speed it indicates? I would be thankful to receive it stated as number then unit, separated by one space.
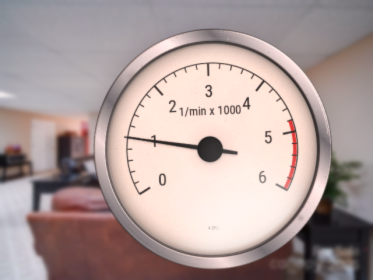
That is 1000 rpm
